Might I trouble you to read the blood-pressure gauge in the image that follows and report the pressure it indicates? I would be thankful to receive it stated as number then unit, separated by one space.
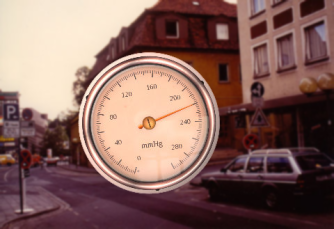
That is 220 mmHg
